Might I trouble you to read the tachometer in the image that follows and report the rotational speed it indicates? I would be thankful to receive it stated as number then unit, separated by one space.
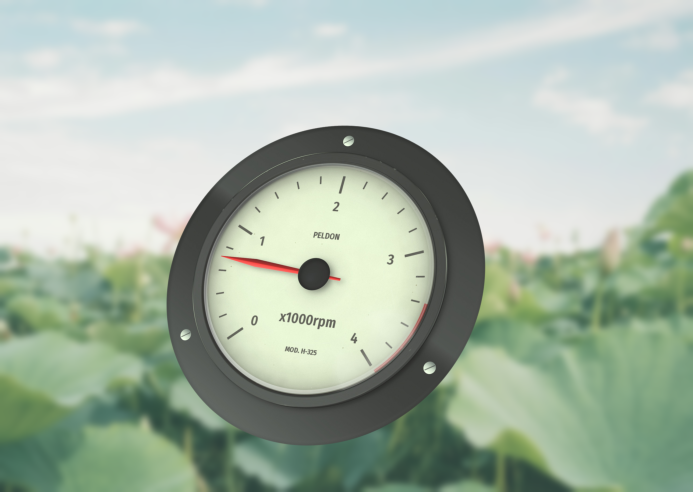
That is 700 rpm
